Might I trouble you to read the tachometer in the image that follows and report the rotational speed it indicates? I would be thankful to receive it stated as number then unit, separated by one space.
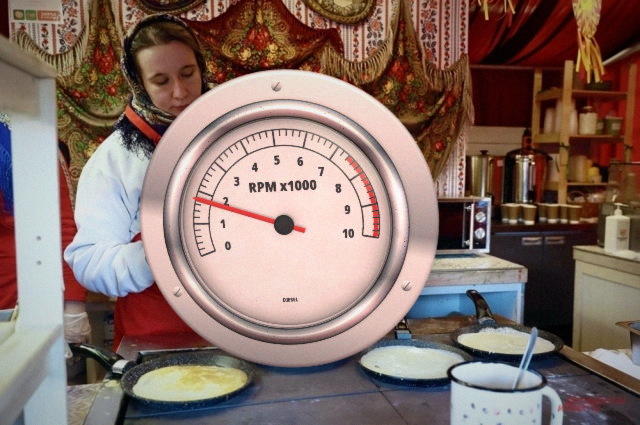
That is 1800 rpm
